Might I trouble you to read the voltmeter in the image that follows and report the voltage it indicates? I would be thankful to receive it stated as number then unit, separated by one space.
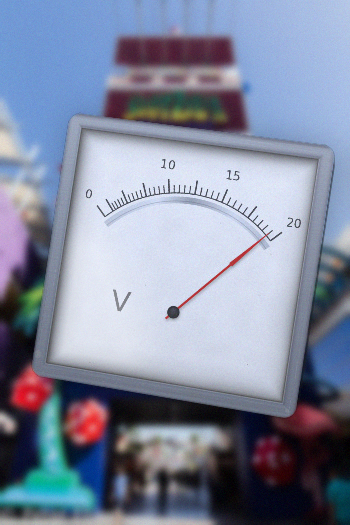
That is 19.5 V
